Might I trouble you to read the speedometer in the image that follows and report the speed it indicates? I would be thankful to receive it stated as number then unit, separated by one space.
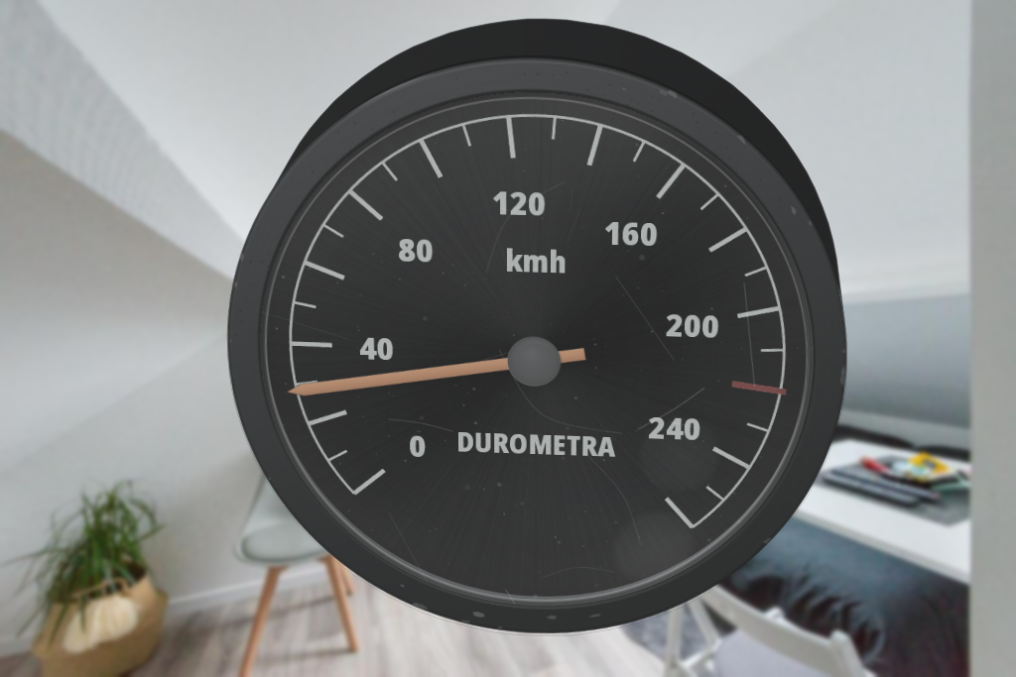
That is 30 km/h
